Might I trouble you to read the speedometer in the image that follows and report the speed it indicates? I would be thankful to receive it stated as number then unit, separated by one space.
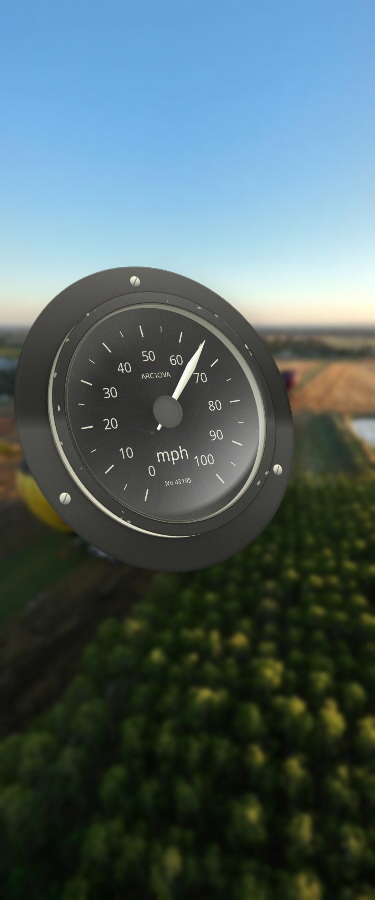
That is 65 mph
